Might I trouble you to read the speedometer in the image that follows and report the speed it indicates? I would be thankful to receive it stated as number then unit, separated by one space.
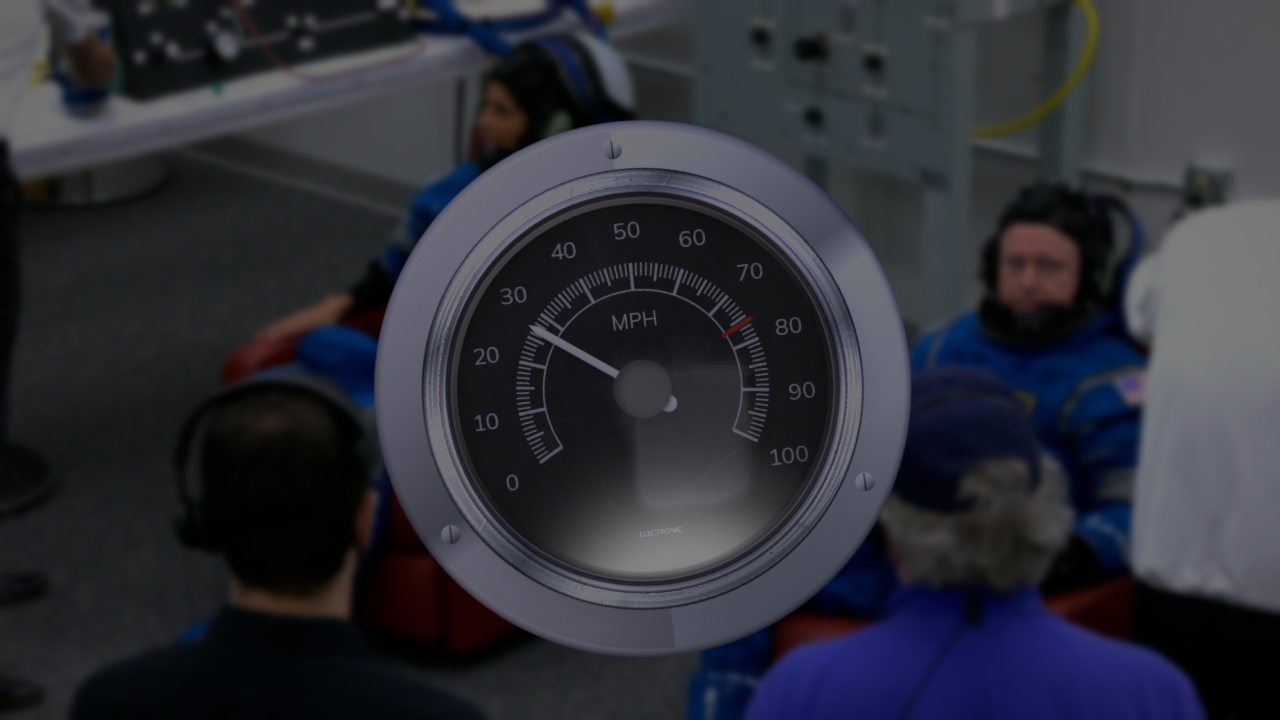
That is 27 mph
